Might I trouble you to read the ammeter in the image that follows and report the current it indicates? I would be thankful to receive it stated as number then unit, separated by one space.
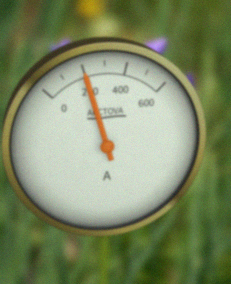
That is 200 A
